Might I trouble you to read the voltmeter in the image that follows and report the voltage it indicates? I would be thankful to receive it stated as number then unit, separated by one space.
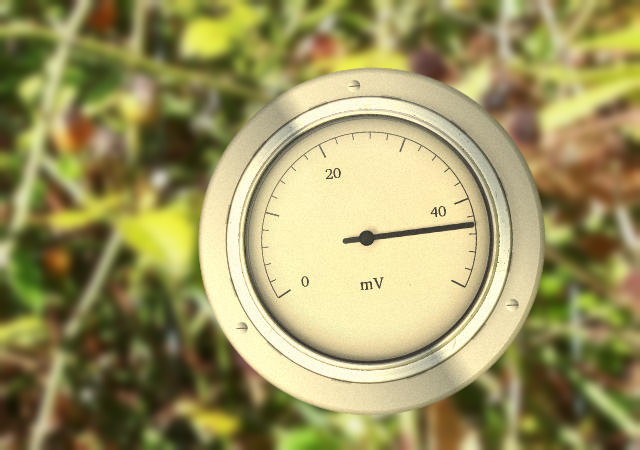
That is 43 mV
